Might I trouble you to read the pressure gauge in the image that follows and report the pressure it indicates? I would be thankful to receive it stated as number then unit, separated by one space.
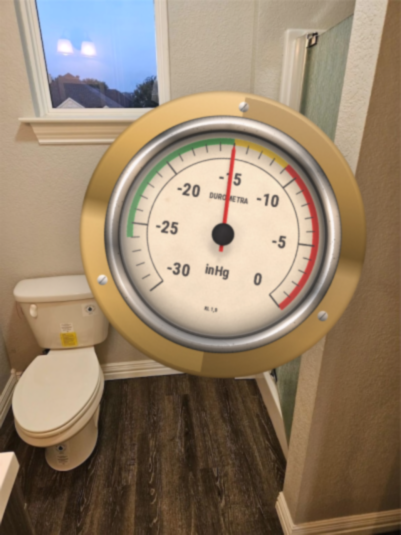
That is -15 inHg
